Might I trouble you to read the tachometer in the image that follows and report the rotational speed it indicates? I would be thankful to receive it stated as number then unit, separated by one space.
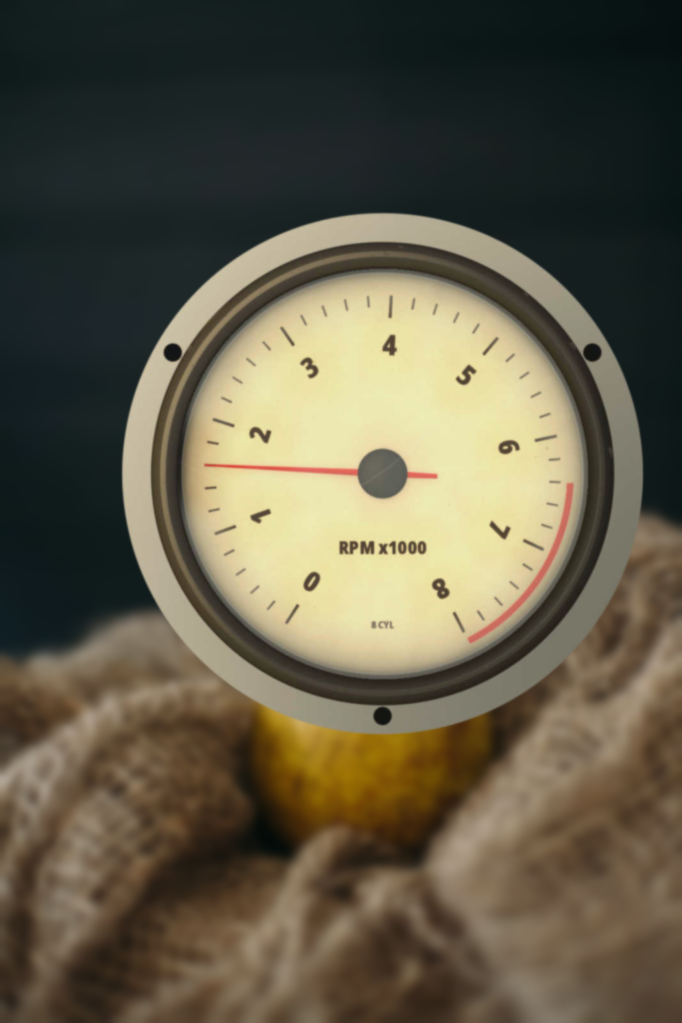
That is 1600 rpm
